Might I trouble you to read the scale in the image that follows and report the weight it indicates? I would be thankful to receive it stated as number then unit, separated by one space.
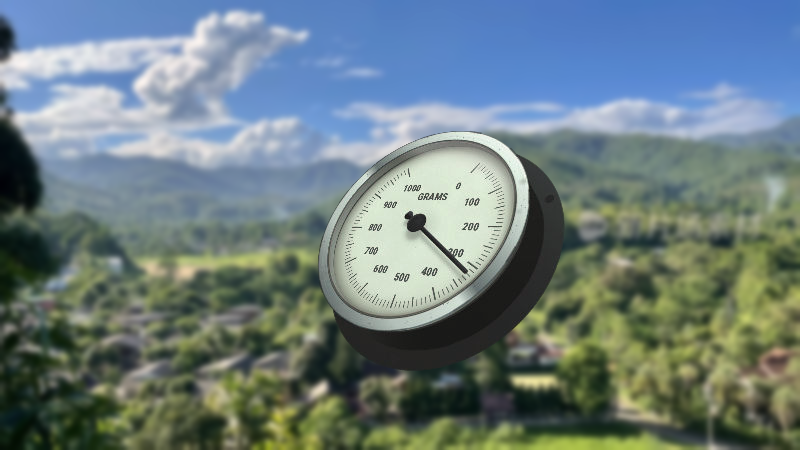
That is 320 g
